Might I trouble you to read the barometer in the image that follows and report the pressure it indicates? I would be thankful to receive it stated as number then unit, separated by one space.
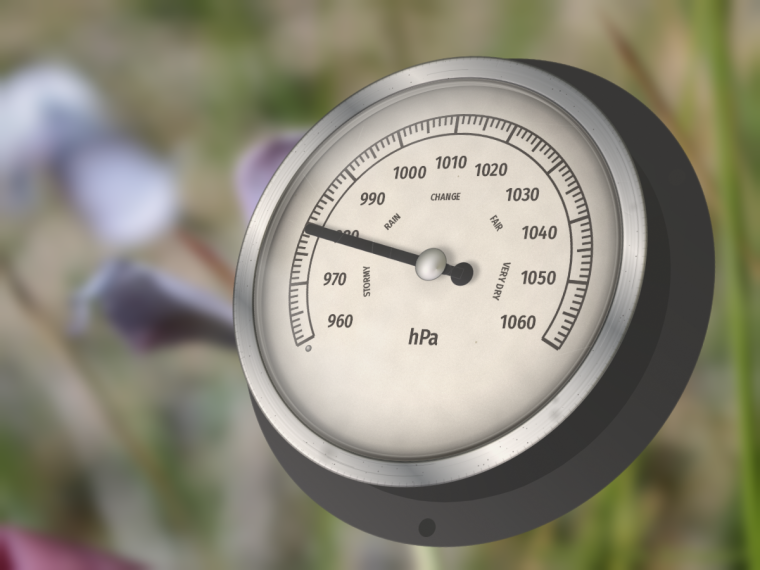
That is 979 hPa
